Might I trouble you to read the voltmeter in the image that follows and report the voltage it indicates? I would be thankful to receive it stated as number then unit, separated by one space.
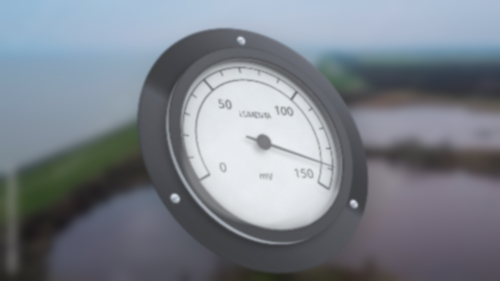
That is 140 mV
